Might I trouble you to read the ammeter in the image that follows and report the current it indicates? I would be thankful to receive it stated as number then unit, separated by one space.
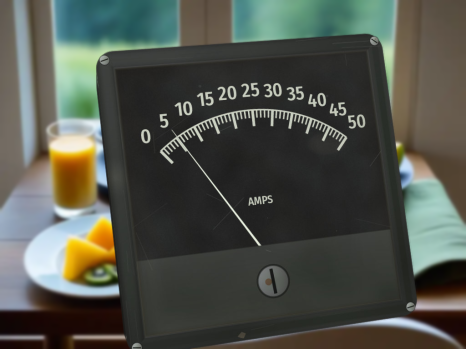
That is 5 A
